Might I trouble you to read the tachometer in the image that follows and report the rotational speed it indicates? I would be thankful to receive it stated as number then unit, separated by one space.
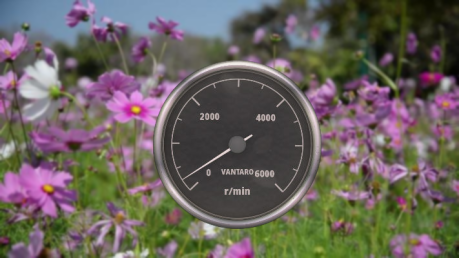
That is 250 rpm
